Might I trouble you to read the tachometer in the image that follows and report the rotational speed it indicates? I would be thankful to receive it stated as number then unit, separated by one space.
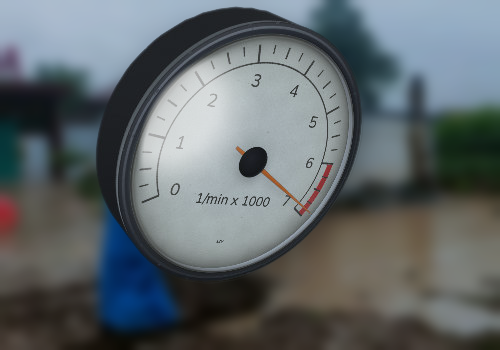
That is 6875 rpm
